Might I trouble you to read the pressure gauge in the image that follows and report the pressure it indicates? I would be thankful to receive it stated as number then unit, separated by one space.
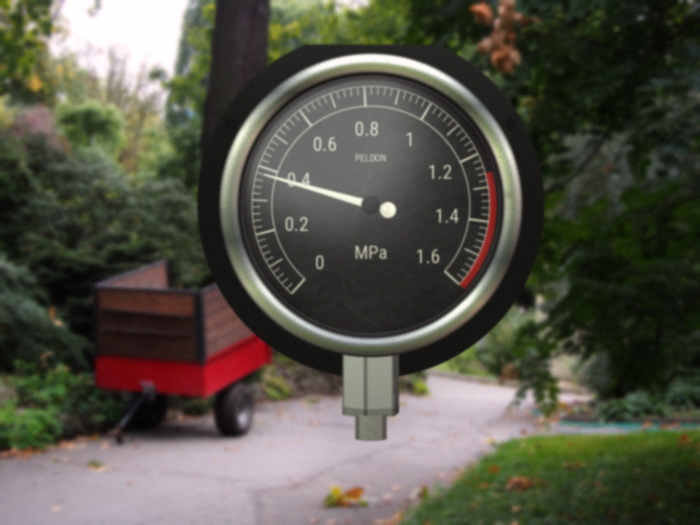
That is 0.38 MPa
